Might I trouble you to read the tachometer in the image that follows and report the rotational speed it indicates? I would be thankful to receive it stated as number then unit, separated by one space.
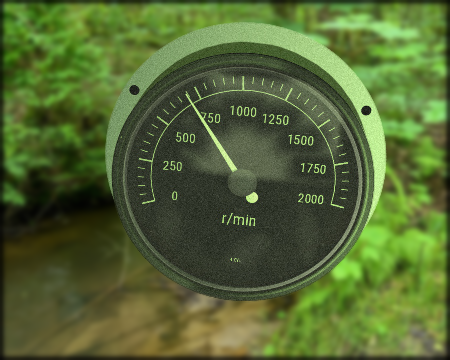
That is 700 rpm
